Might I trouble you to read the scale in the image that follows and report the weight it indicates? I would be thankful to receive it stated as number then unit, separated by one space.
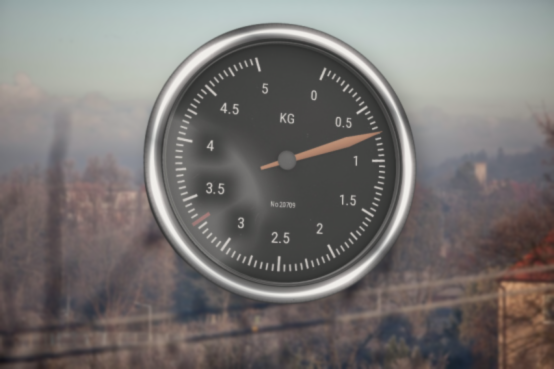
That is 0.75 kg
